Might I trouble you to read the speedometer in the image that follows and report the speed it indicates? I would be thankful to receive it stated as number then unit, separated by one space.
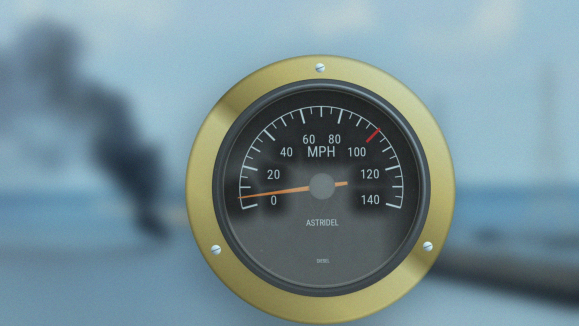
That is 5 mph
